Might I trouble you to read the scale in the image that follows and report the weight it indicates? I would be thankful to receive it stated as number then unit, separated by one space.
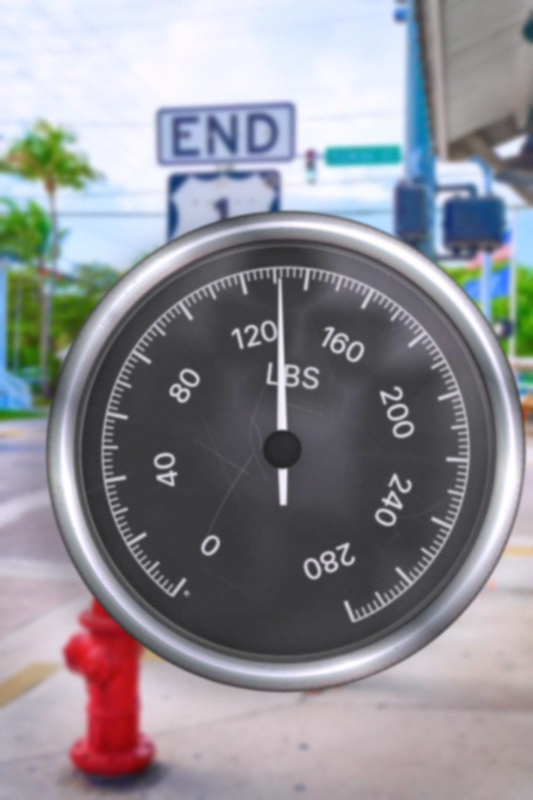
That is 132 lb
